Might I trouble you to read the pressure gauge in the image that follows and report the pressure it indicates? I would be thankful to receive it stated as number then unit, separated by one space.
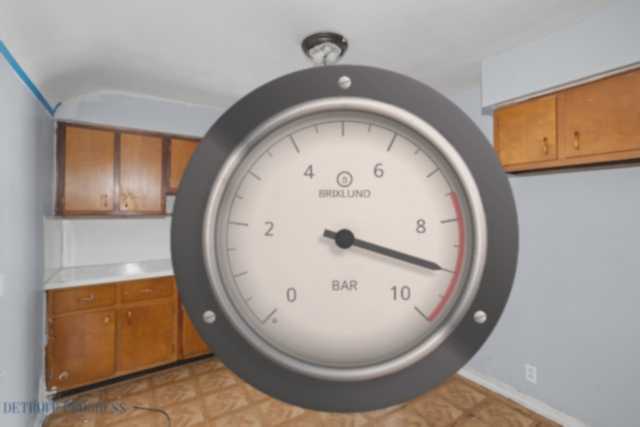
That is 9 bar
